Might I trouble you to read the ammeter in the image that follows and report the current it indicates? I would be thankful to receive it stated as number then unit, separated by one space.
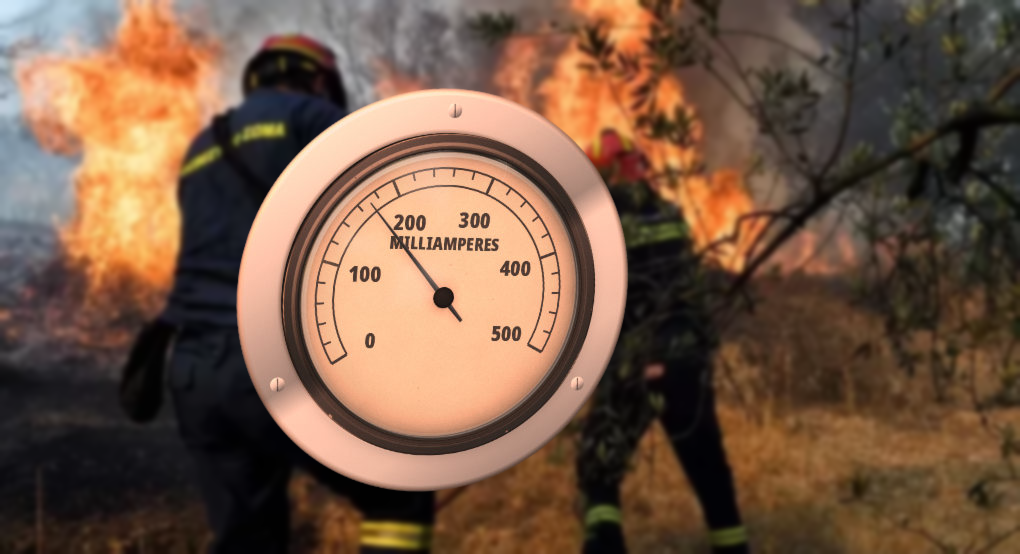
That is 170 mA
